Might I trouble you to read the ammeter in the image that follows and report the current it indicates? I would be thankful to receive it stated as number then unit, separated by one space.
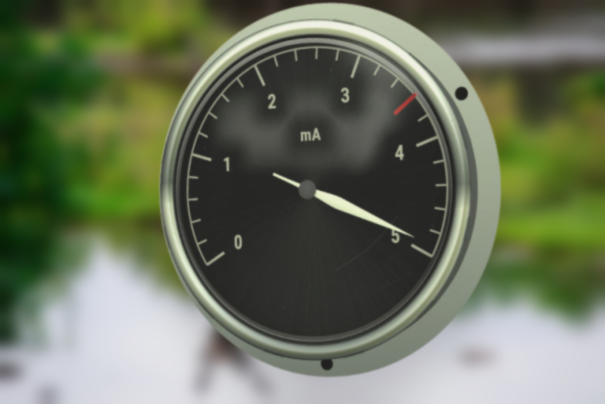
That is 4.9 mA
